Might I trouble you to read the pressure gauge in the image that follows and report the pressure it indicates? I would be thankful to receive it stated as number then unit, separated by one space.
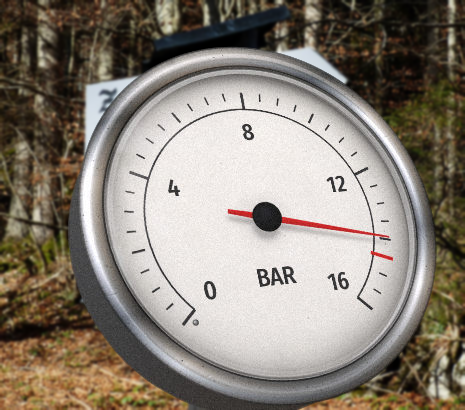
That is 14 bar
